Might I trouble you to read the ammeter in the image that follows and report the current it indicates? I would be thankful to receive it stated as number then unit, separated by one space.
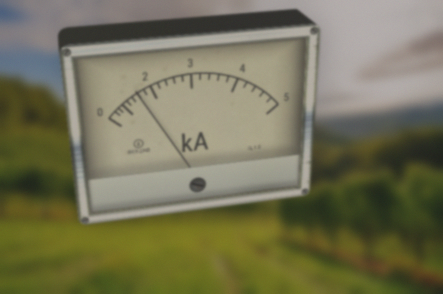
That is 1.6 kA
